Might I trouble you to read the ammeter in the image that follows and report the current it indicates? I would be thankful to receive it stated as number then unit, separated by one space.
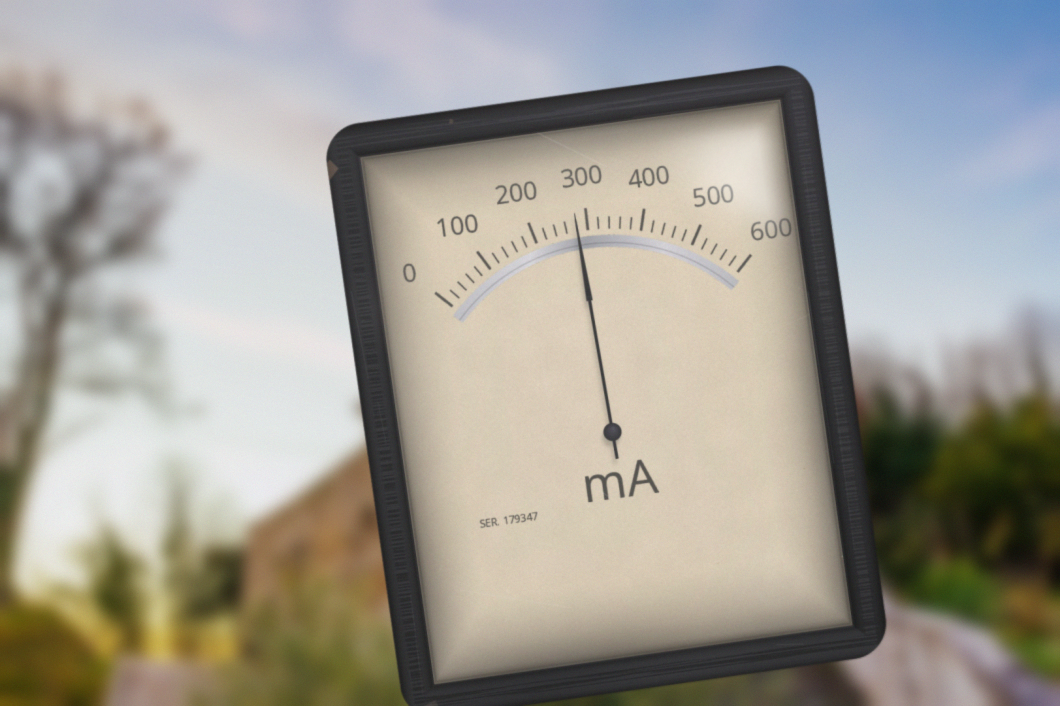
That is 280 mA
